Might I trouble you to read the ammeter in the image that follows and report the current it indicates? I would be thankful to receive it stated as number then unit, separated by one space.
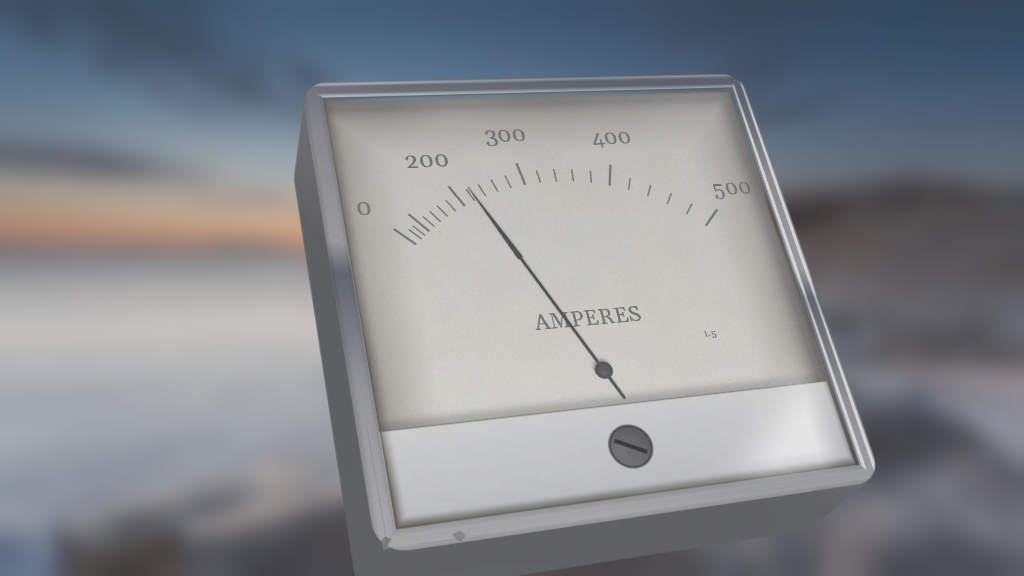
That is 220 A
